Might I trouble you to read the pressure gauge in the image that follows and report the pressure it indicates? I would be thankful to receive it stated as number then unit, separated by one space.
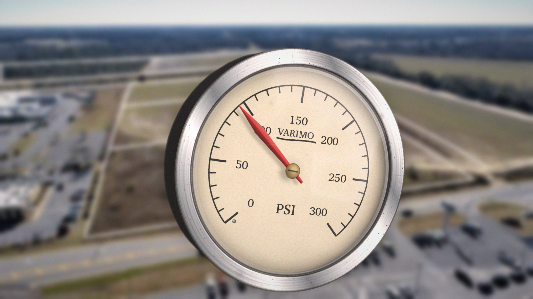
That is 95 psi
